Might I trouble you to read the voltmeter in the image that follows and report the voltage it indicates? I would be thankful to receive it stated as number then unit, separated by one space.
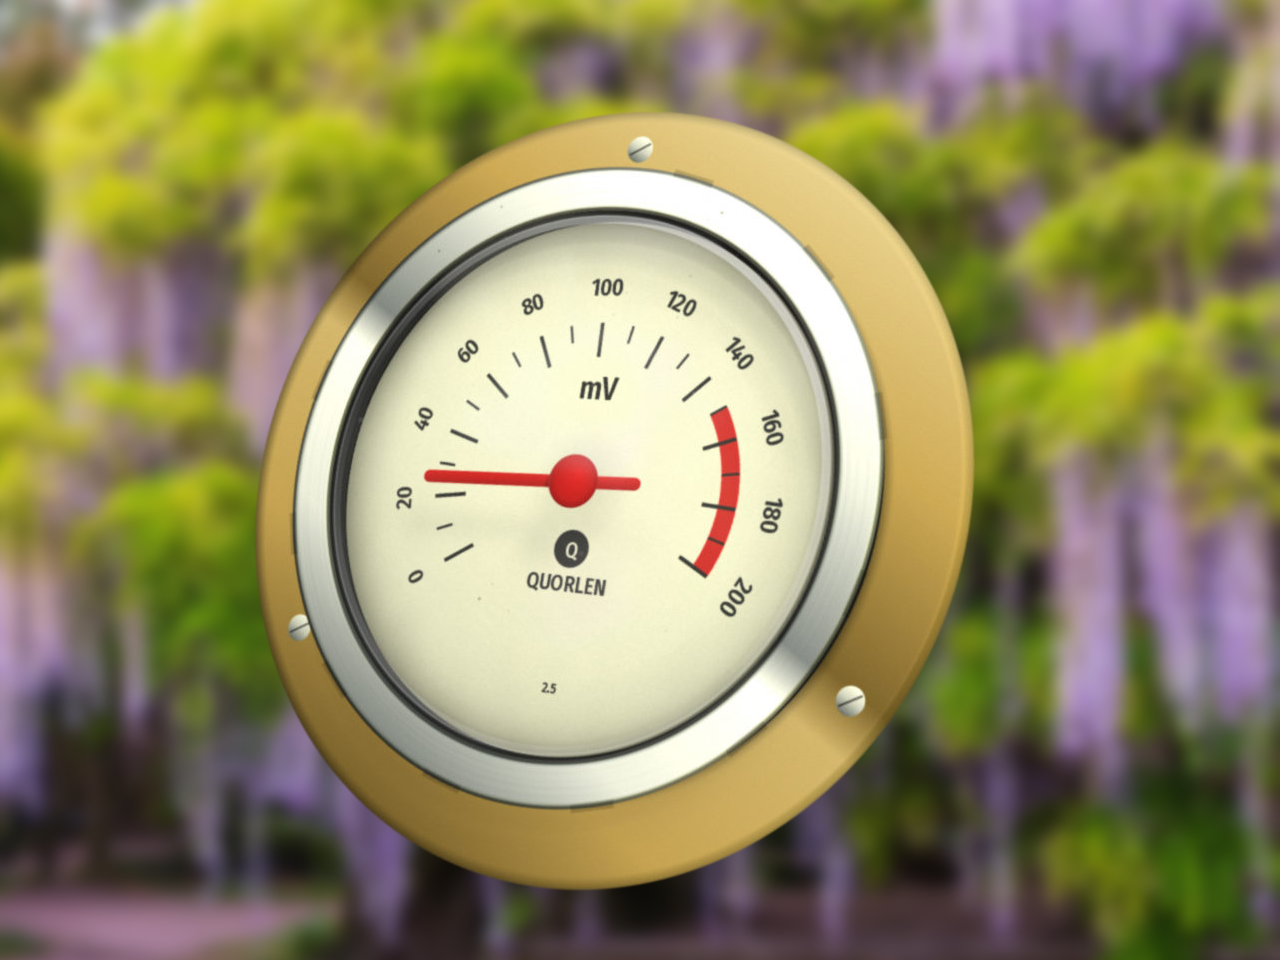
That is 25 mV
